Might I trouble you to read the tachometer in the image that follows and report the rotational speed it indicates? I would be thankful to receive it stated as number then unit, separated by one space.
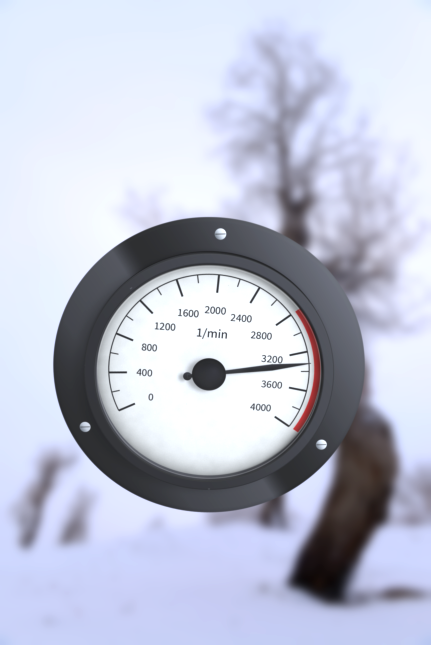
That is 3300 rpm
